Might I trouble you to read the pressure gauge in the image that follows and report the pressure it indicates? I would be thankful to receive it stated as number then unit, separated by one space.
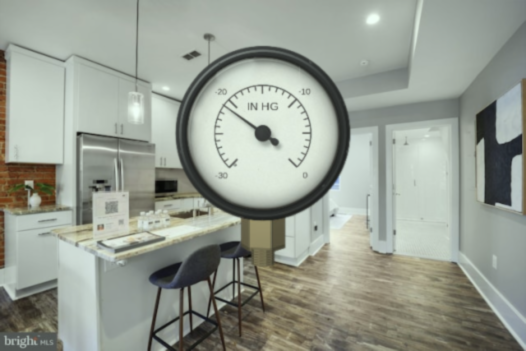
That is -21 inHg
